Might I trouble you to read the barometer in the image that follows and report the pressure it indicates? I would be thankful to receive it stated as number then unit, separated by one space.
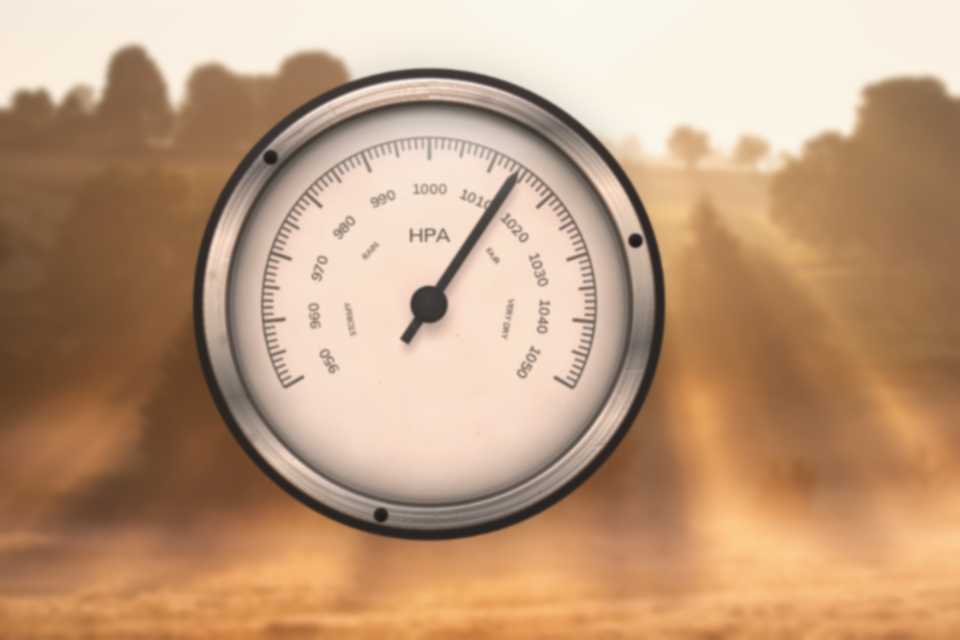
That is 1014 hPa
